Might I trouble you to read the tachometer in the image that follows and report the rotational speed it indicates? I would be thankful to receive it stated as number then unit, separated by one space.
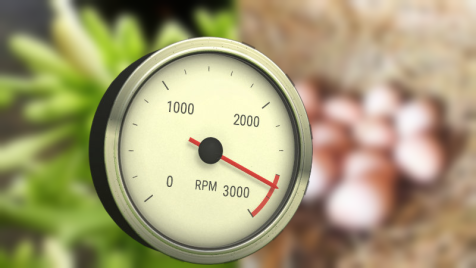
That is 2700 rpm
